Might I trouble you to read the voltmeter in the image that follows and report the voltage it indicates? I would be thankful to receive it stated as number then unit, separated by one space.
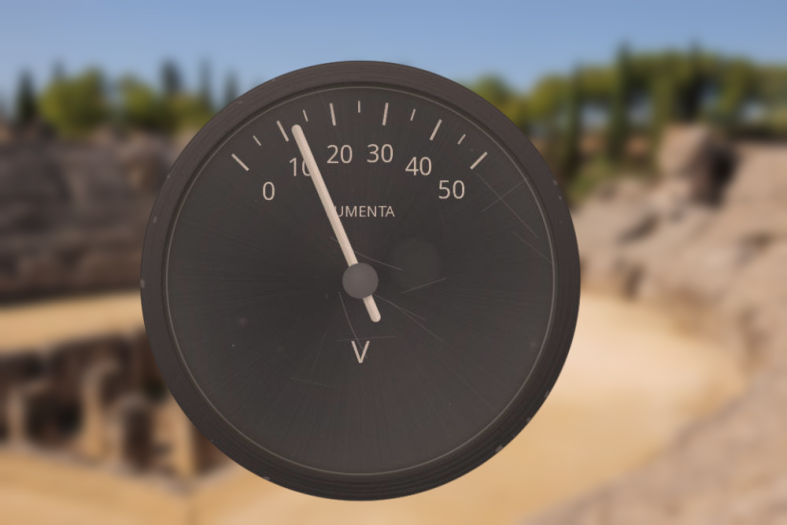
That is 12.5 V
